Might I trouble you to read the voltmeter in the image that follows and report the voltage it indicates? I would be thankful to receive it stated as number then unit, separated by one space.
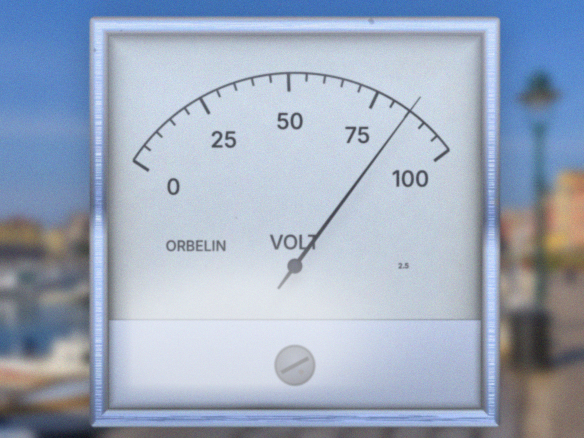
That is 85 V
